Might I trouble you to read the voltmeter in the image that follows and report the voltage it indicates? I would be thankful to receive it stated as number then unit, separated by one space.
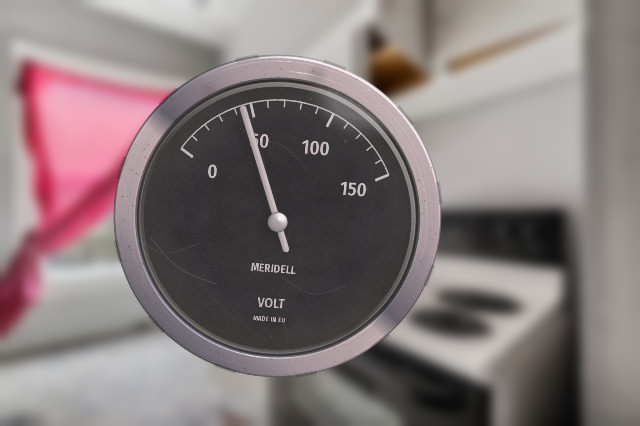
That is 45 V
